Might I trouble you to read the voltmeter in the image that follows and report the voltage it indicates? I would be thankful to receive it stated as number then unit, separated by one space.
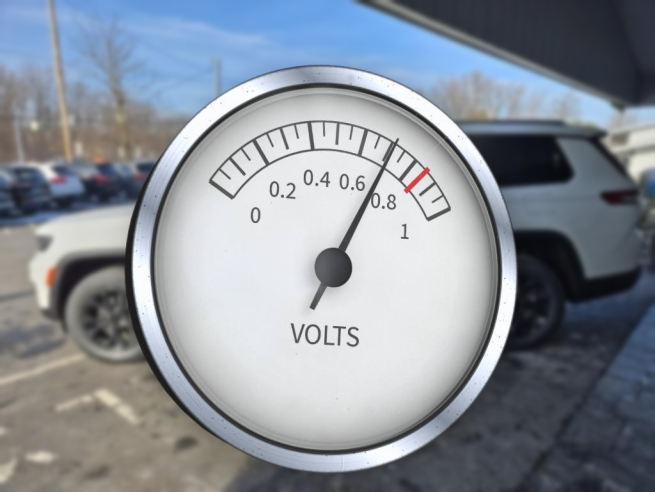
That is 0.7 V
